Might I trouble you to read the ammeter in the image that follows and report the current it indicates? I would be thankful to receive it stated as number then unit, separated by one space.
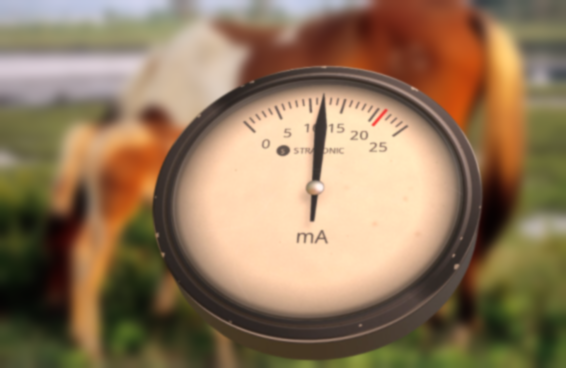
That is 12 mA
